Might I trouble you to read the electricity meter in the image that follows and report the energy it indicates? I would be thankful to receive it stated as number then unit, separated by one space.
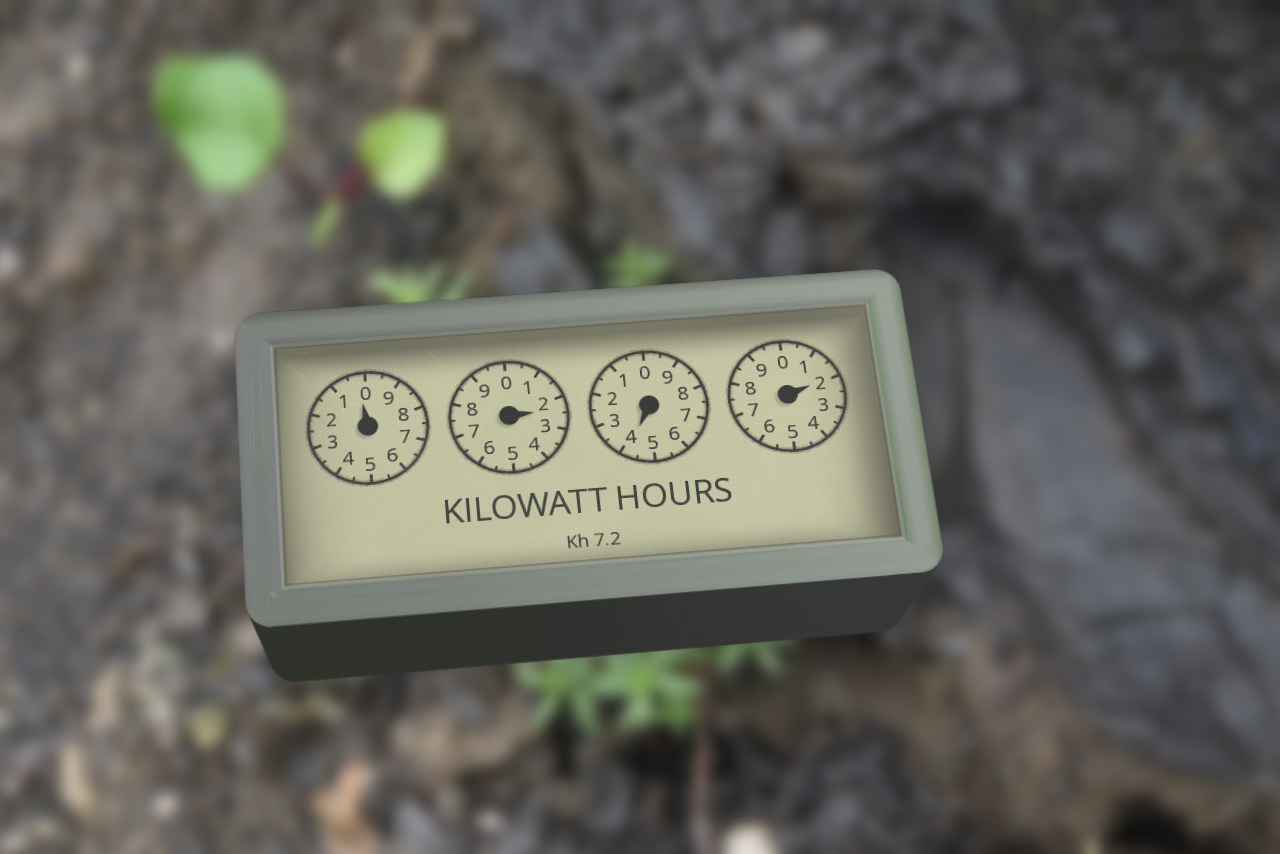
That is 242 kWh
